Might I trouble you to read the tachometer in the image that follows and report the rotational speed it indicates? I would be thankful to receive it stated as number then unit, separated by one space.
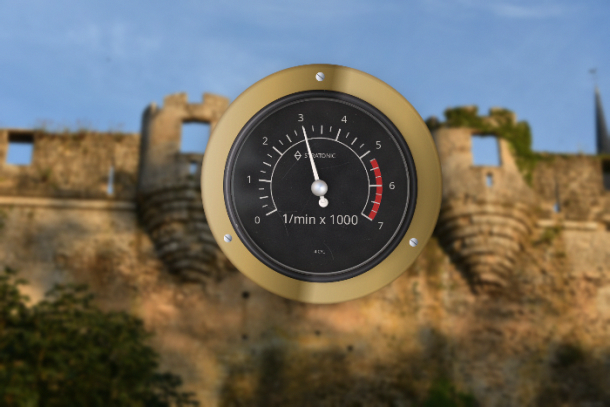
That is 3000 rpm
